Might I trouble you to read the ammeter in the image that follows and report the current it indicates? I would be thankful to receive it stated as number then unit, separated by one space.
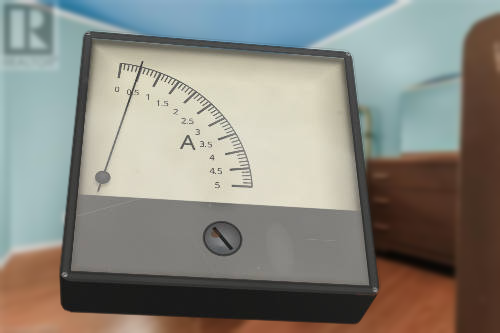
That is 0.5 A
